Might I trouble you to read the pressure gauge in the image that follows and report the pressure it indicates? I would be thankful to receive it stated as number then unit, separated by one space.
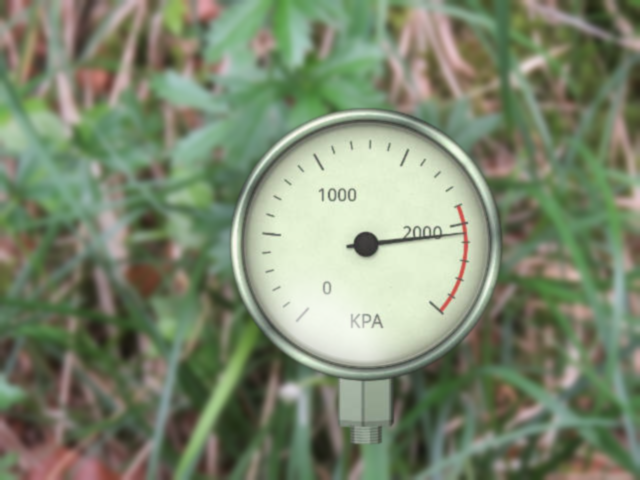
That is 2050 kPa
